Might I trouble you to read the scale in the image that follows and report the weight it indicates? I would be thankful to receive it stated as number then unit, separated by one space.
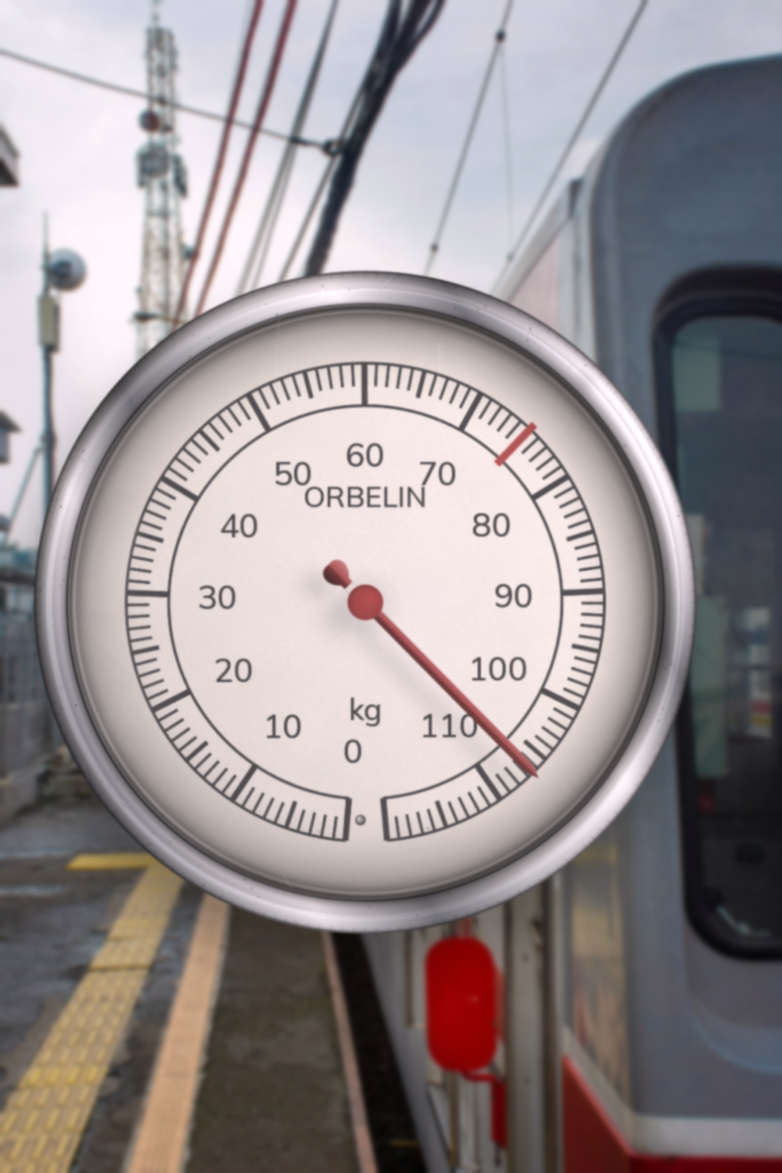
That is 106.5 kg
